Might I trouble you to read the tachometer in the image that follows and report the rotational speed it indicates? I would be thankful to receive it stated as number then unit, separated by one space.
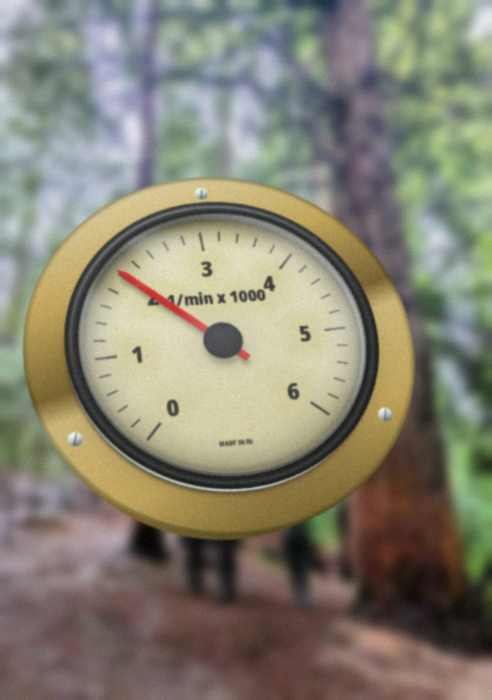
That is 2000 rpm
